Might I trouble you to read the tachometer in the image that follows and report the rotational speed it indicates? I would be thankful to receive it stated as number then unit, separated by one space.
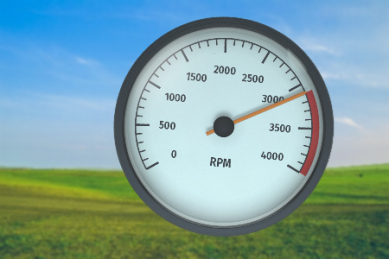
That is 3100 rpm
